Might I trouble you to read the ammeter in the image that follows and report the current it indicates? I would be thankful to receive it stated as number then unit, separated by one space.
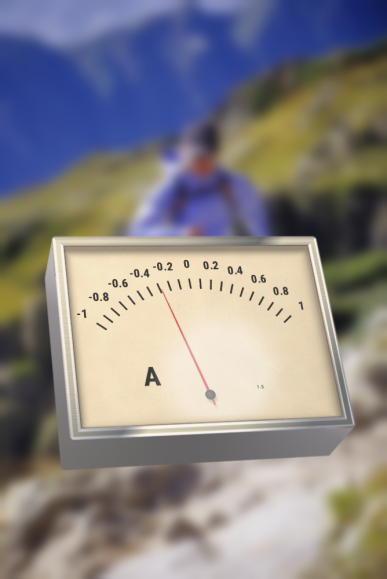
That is -0.3 A
